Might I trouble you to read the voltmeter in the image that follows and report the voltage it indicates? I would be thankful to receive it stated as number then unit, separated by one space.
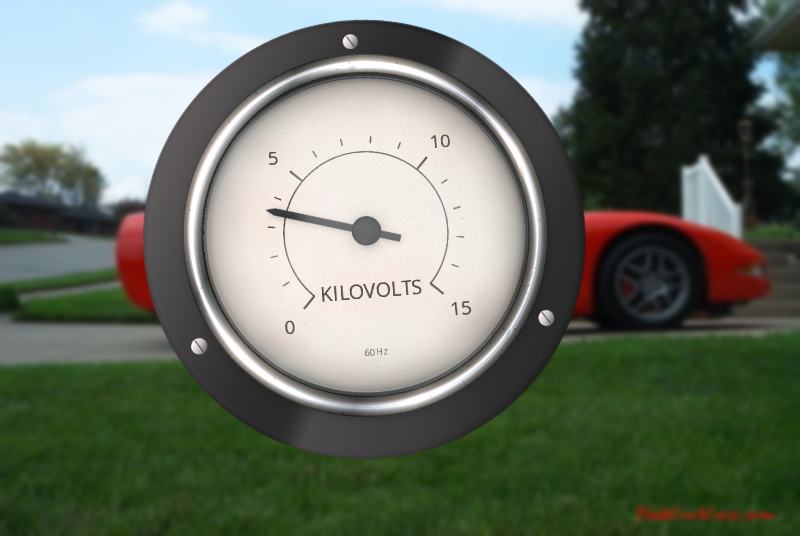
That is 3.5 kV
